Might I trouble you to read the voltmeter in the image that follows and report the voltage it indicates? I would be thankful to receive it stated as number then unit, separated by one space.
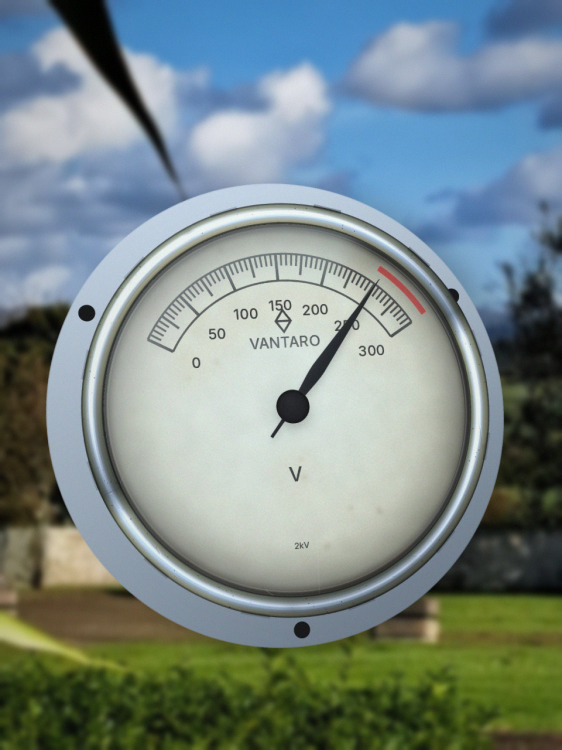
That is 250 V
